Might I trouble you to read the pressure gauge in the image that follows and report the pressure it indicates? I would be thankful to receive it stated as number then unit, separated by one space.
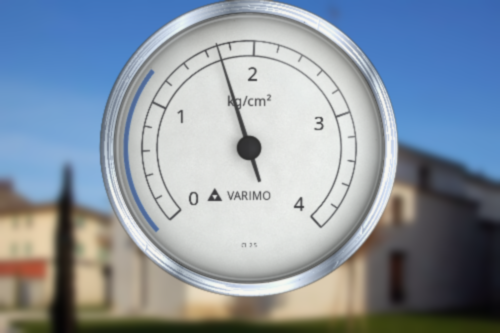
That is 1.7 kg/cm²
